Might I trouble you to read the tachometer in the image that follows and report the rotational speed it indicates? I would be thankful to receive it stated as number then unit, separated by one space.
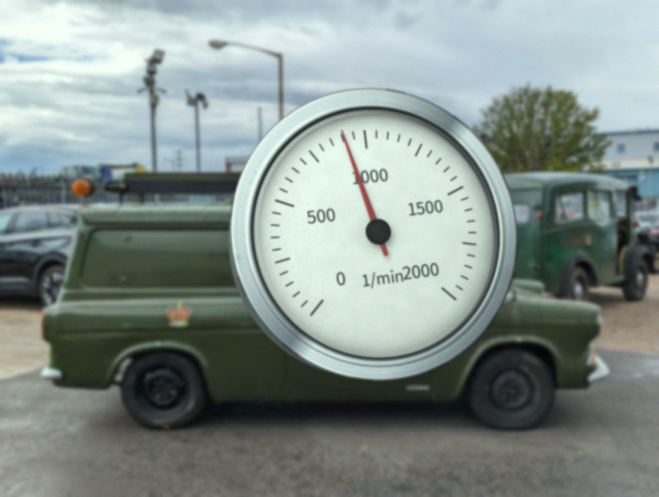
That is 900 rpm
